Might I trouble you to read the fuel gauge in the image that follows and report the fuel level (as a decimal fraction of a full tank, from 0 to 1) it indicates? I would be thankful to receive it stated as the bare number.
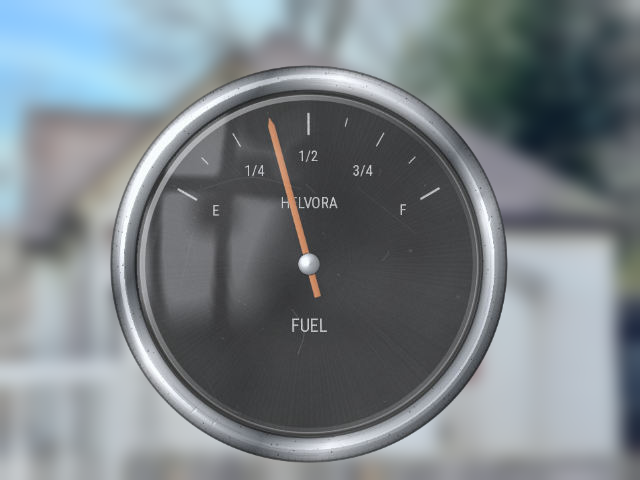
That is 0.375
